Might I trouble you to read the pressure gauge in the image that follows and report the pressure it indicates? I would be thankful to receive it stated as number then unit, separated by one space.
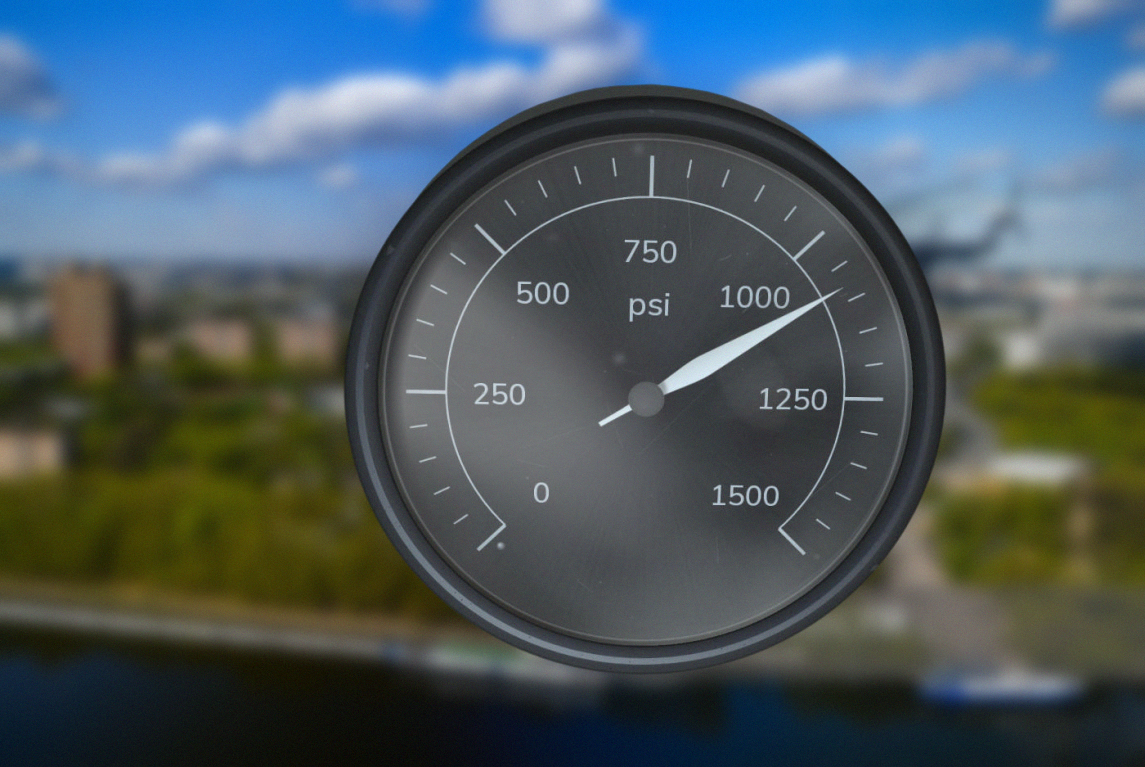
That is 1075 psi
